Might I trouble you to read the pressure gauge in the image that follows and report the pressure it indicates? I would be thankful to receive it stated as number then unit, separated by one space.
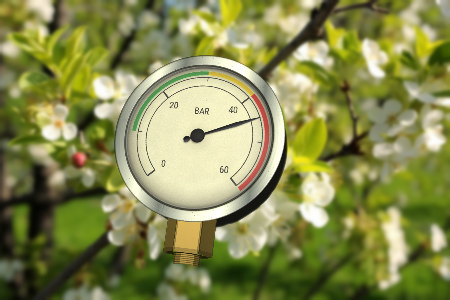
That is 45 bar
